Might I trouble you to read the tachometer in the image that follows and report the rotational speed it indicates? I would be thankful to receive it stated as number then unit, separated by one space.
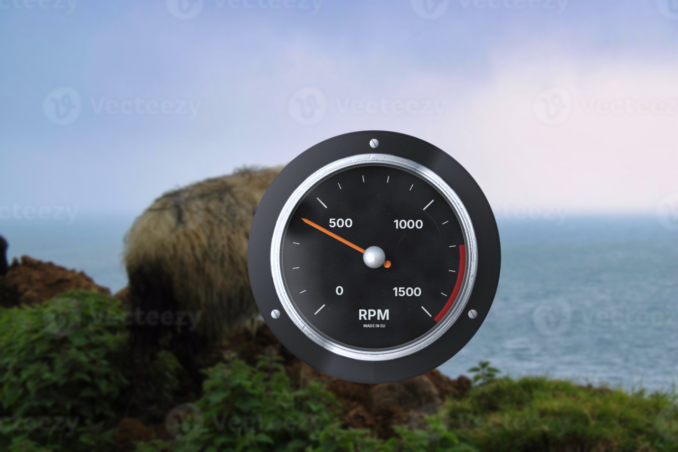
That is 400 rpm
